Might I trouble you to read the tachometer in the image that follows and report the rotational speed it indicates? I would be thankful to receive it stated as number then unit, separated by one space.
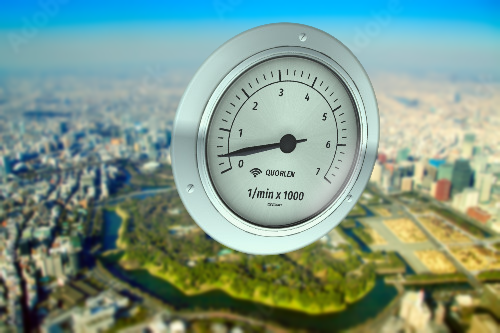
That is 400 rpm
